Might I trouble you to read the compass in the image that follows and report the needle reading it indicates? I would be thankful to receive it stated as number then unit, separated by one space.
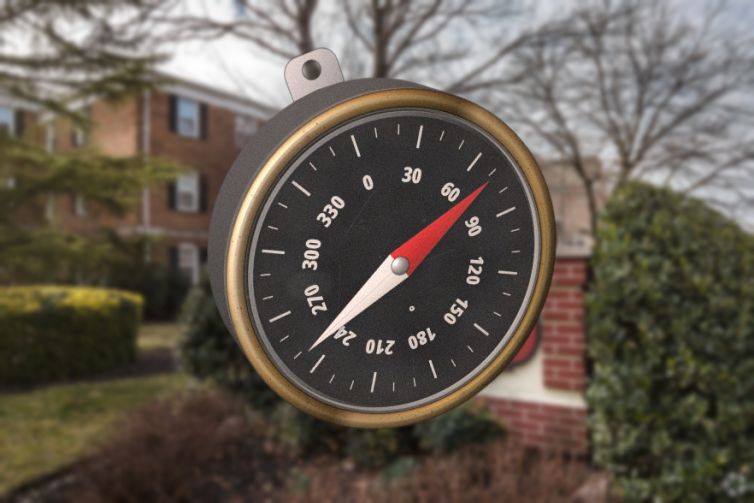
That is 70 °
